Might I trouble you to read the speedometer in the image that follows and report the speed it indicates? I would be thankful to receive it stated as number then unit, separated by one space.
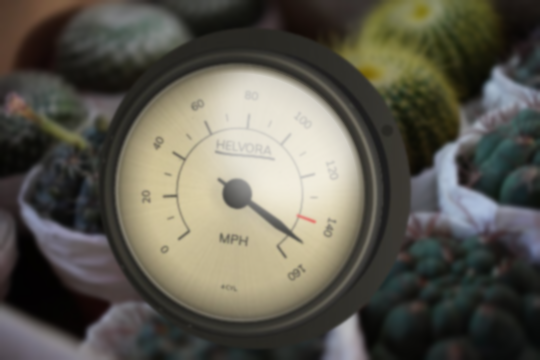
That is 150 mph
